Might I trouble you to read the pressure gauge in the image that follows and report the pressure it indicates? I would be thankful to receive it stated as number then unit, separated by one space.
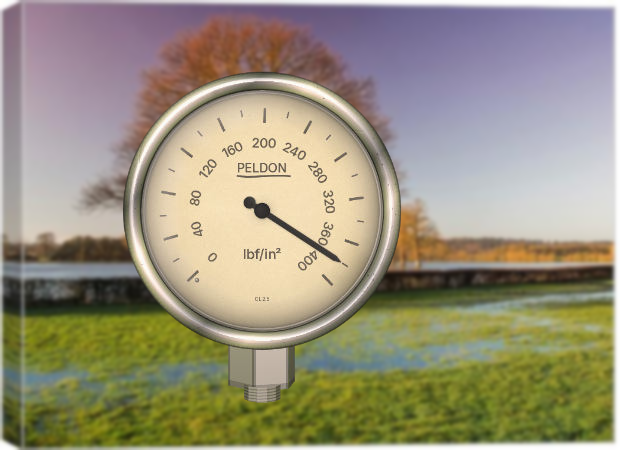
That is 380 psi
